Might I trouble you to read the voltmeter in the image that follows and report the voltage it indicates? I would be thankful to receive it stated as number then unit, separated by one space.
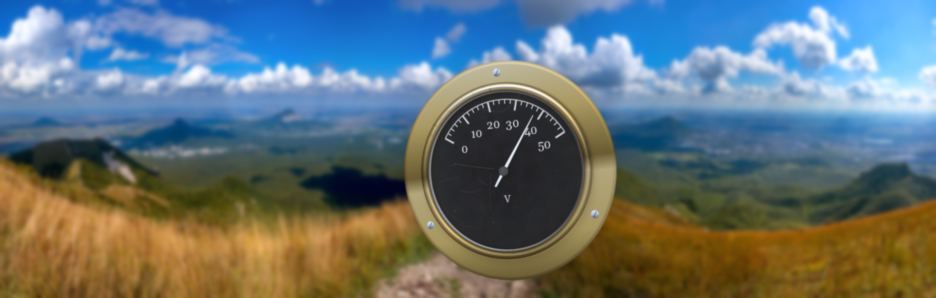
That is 38 V
